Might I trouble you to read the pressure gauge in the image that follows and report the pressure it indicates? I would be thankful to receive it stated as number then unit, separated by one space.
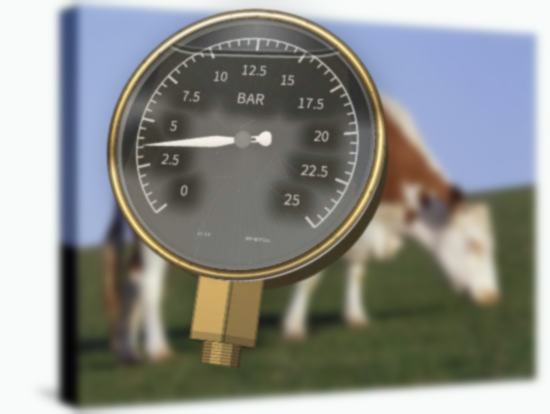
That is 3.5 bar
